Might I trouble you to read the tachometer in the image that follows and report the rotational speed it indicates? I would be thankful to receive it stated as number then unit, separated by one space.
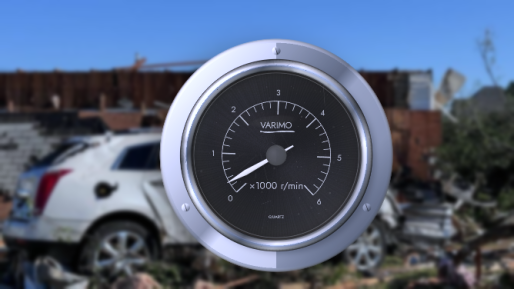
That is 300 rpm
